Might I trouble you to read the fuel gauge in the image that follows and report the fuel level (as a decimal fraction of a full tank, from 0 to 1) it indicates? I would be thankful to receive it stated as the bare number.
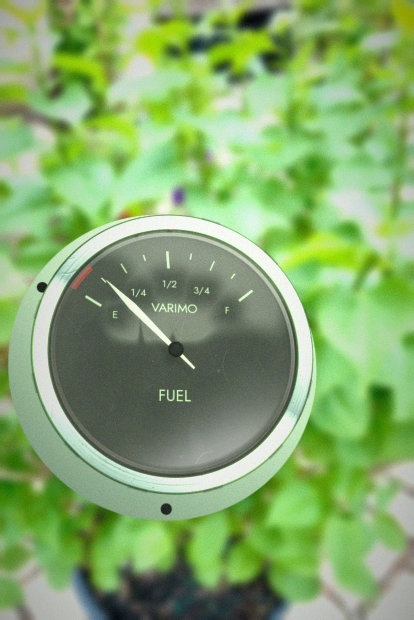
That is 0.125
